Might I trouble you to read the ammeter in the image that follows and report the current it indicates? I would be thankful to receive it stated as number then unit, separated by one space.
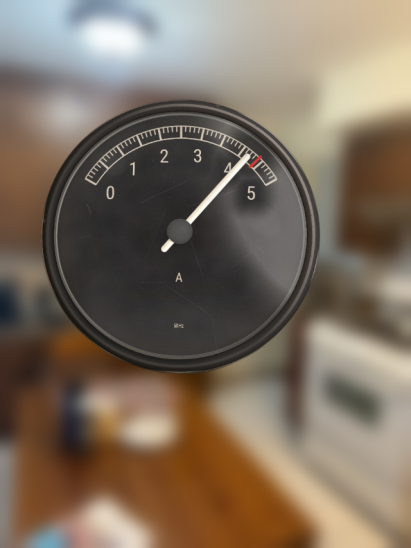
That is 4.2 A
